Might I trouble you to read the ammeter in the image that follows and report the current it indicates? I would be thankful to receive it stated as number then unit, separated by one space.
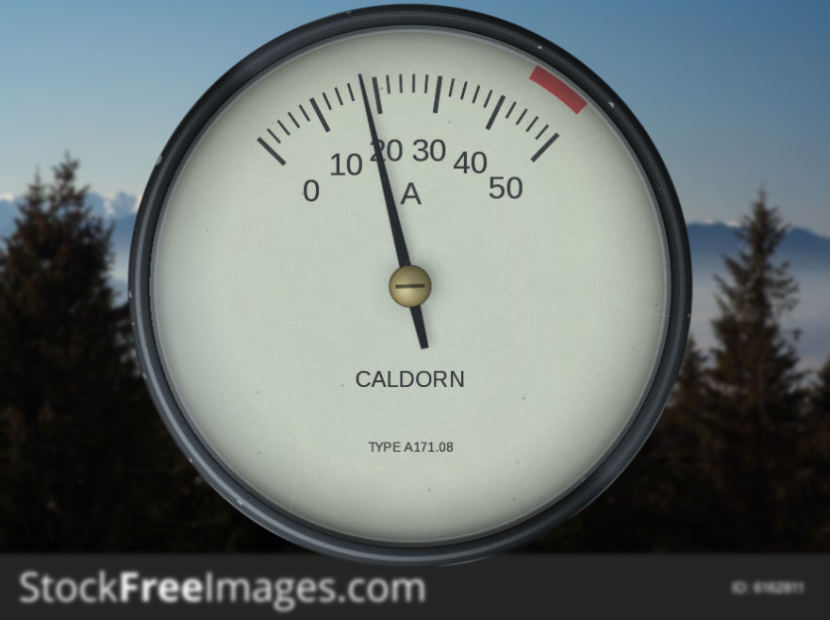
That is 18 A
